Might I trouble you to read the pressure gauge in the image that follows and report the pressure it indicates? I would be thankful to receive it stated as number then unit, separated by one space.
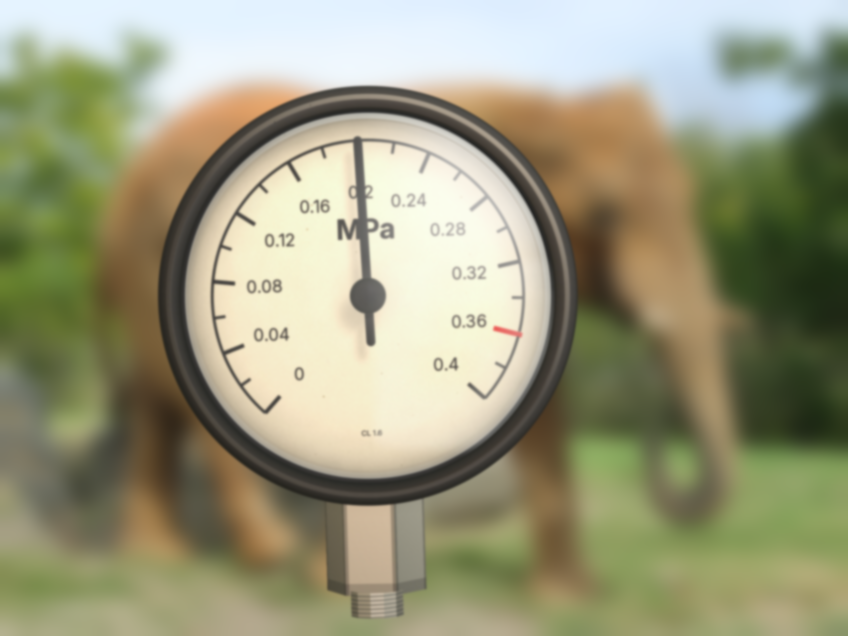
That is 0.2 MPa
